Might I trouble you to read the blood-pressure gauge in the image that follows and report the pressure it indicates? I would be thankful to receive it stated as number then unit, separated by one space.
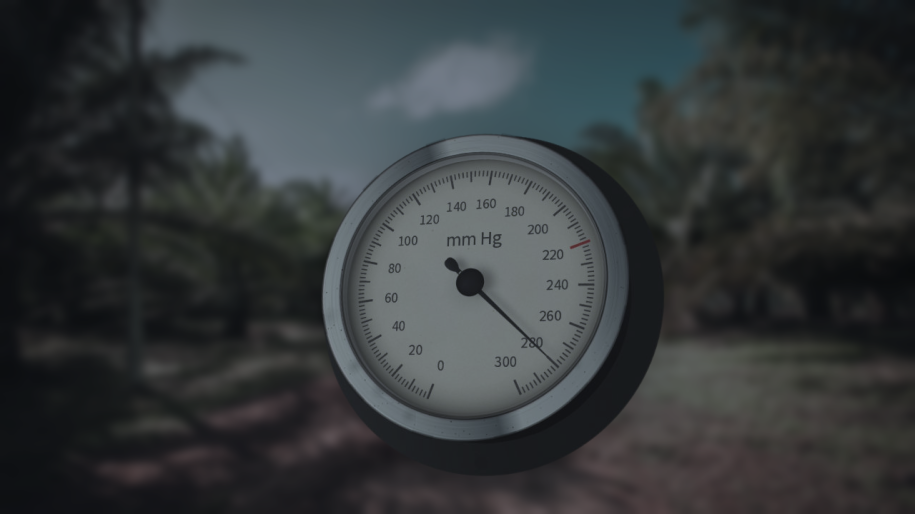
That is 280 mmHg
